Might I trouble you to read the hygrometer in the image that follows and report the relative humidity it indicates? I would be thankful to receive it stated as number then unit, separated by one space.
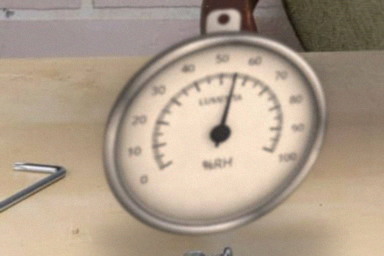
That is 55 %
